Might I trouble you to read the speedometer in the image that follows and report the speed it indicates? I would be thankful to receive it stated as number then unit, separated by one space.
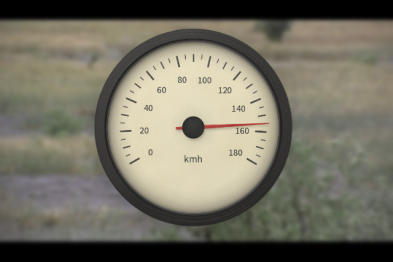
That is 155 km/h
